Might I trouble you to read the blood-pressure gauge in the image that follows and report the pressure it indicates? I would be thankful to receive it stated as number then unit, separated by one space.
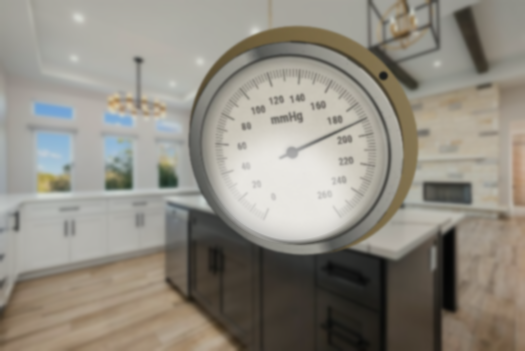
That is 190 mmHg
